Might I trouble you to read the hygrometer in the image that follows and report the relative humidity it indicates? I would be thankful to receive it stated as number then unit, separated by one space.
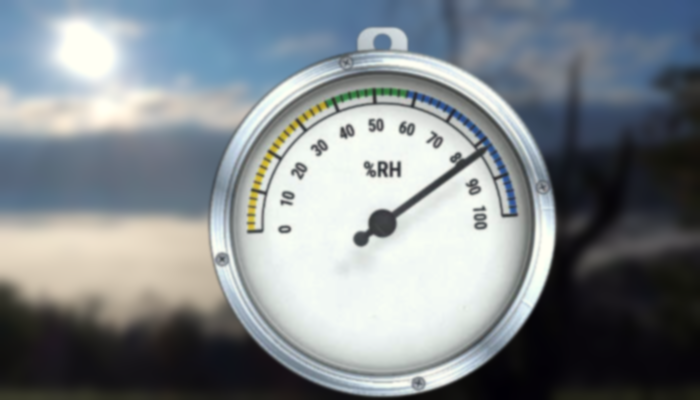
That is 82 %
